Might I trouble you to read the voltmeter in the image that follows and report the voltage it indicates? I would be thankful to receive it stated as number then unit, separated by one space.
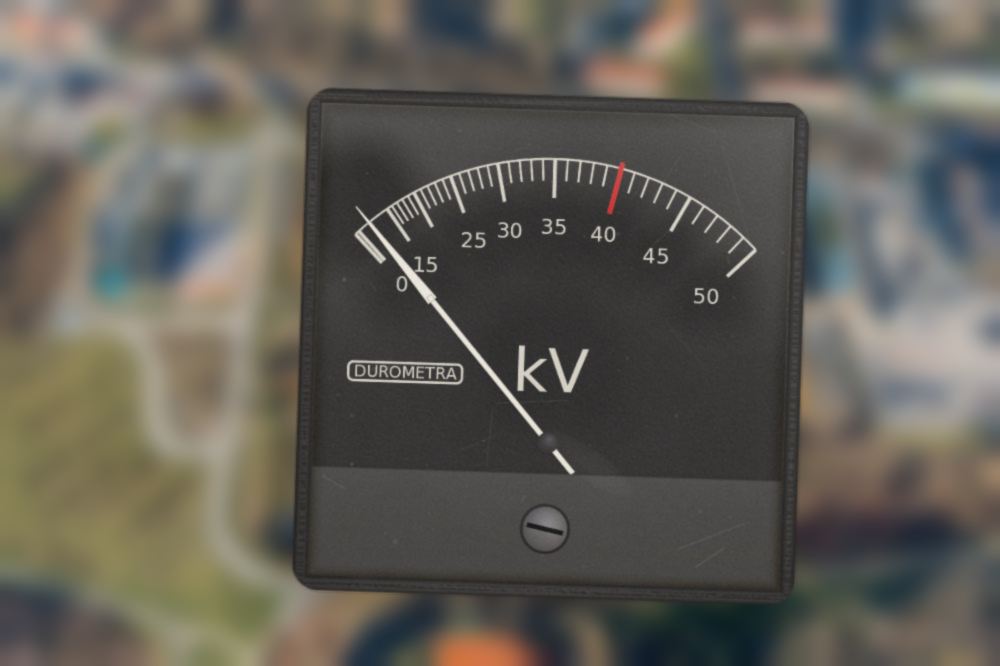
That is 10 kV
